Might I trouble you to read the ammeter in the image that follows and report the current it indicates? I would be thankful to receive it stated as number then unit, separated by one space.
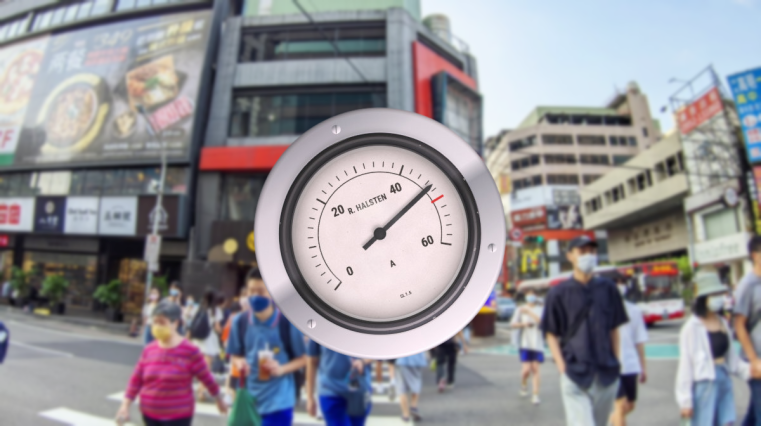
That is 47 A
